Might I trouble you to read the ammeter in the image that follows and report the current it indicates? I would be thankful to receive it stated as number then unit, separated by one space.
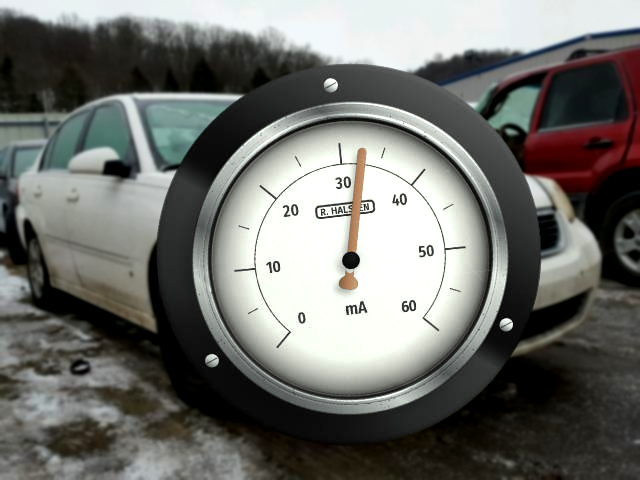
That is 32.5 mA
